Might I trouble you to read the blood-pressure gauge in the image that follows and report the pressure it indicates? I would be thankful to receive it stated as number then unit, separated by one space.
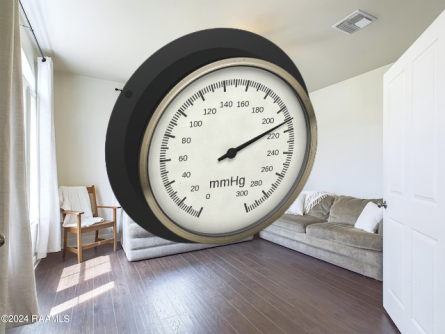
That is 210 mmHg
